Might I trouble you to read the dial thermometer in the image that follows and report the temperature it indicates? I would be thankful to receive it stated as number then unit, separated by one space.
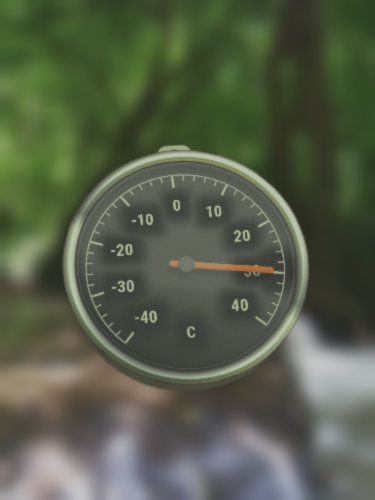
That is 30 °C
